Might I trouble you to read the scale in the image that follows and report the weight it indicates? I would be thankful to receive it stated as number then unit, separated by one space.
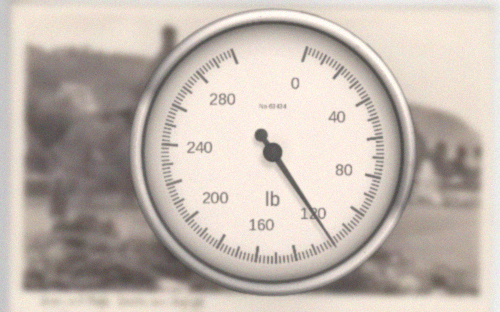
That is 120 lb
